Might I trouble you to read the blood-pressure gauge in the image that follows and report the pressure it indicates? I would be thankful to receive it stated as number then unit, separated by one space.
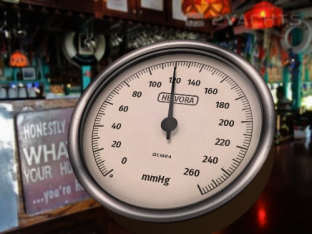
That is 120 mmHg
